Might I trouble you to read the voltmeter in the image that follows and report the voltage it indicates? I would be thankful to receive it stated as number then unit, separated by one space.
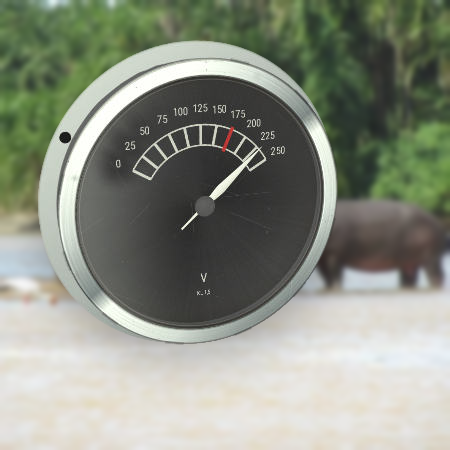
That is 225 V
